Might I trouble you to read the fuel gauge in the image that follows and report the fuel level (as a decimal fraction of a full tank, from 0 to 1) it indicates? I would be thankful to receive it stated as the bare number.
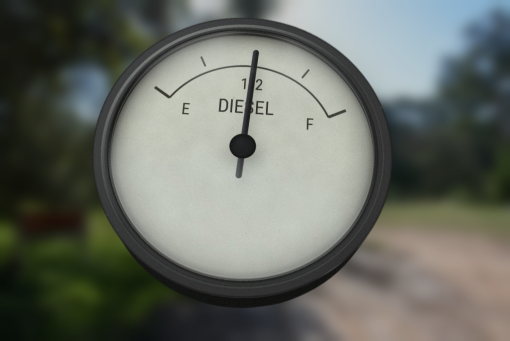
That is 0.5
